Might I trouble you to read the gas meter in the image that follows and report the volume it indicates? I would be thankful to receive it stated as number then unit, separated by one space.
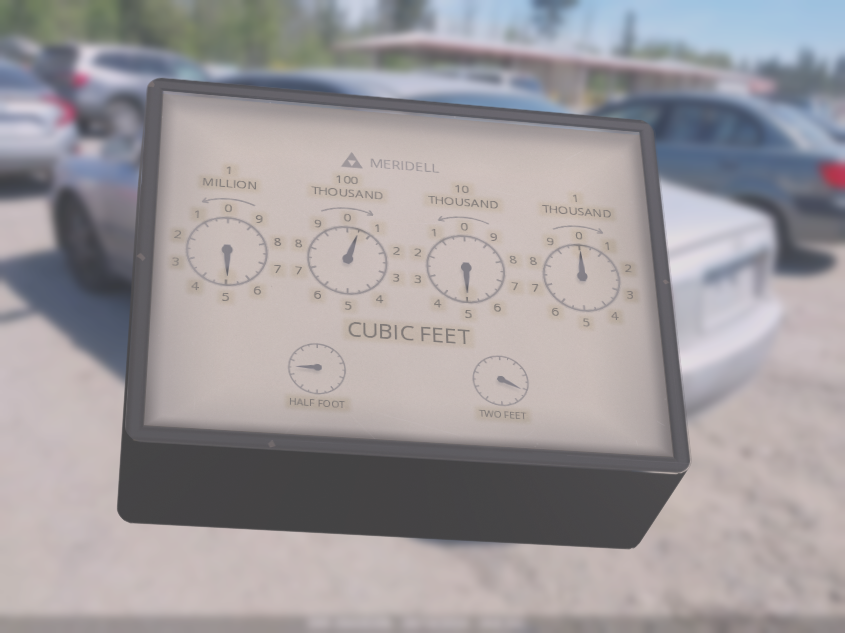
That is 505000 ft³
